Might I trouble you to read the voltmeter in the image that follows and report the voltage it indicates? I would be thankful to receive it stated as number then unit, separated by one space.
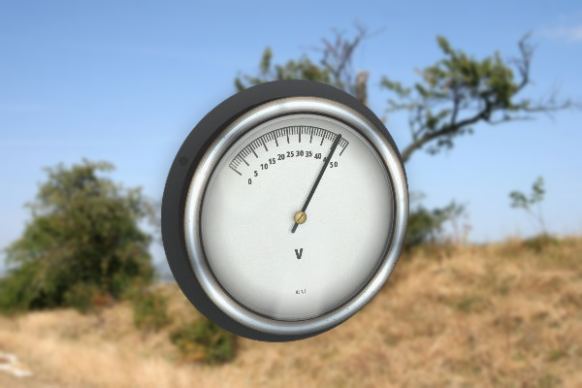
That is 45 V
